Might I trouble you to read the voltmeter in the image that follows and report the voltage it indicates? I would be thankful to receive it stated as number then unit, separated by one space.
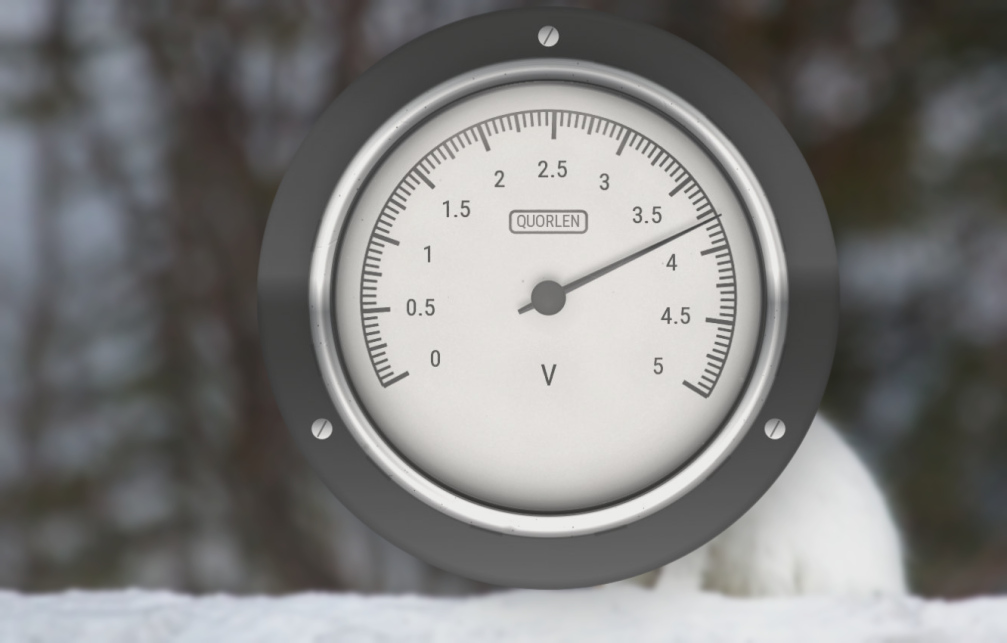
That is 3.8 V
